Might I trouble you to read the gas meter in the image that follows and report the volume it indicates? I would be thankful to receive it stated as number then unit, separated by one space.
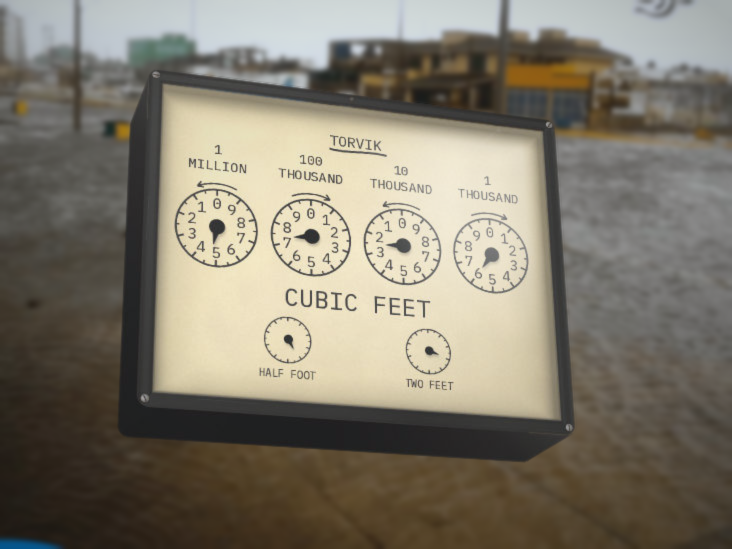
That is 472600 ft³
